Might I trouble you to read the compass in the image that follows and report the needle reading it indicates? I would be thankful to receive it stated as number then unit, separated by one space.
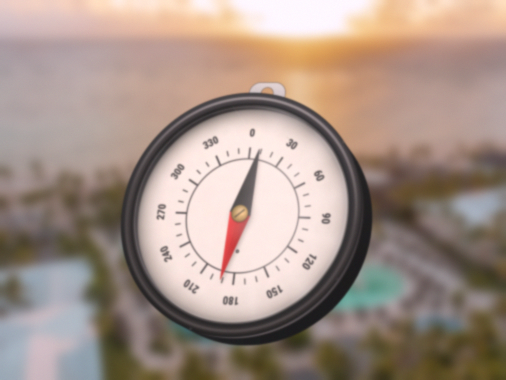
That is 190 °
